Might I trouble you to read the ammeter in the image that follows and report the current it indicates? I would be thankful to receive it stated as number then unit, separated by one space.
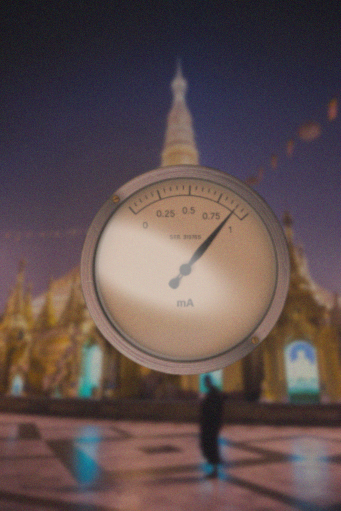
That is 0.9 mA
